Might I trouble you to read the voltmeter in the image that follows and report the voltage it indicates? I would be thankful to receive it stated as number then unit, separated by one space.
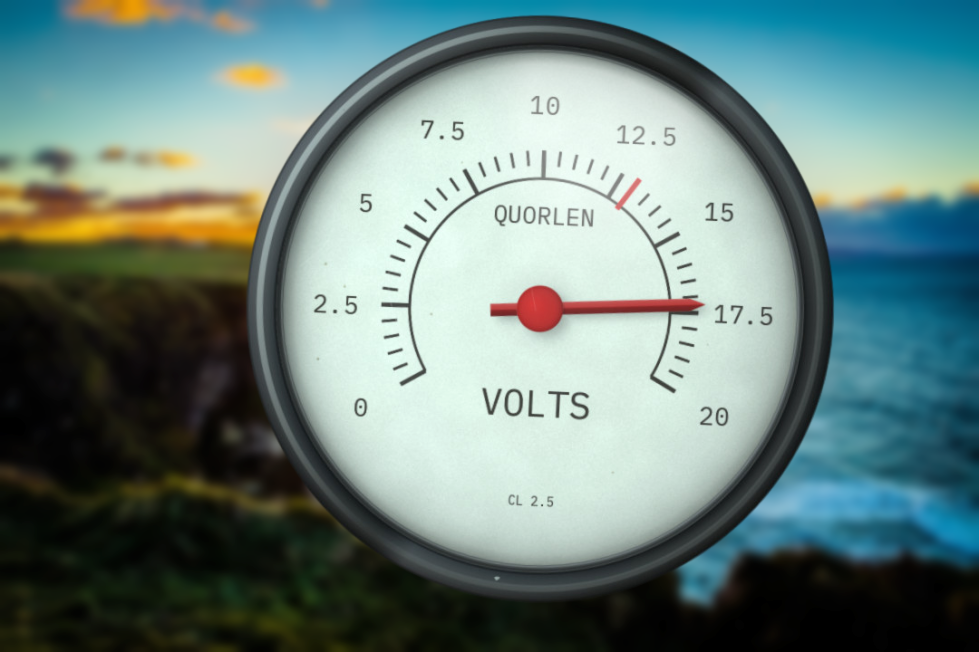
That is 17.25 V
